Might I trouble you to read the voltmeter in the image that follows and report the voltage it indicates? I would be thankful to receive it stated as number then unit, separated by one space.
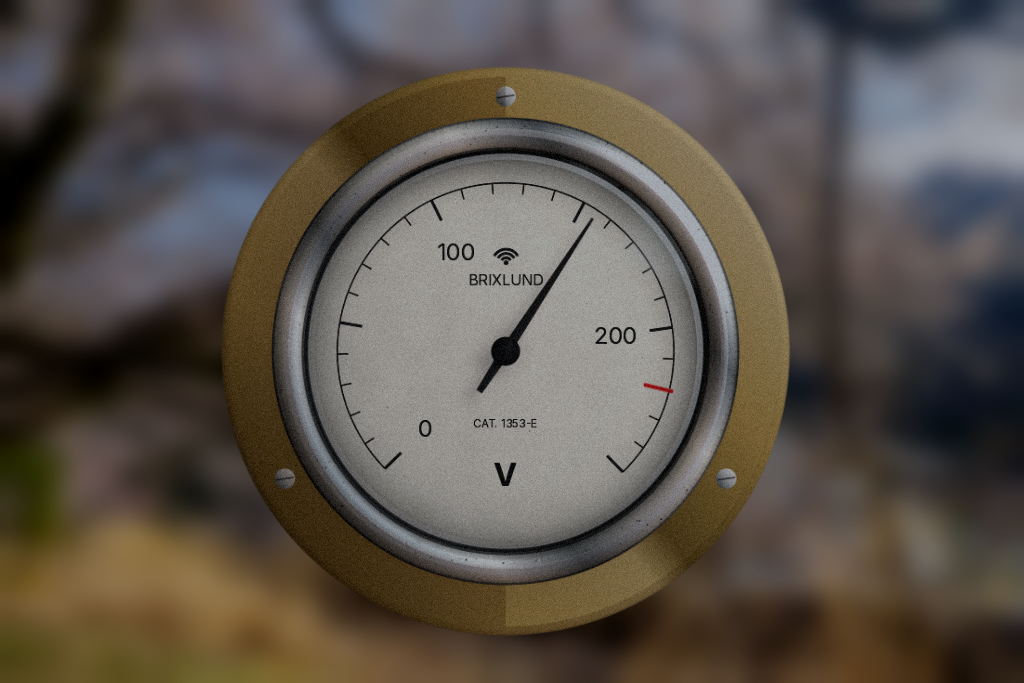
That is 155 V
